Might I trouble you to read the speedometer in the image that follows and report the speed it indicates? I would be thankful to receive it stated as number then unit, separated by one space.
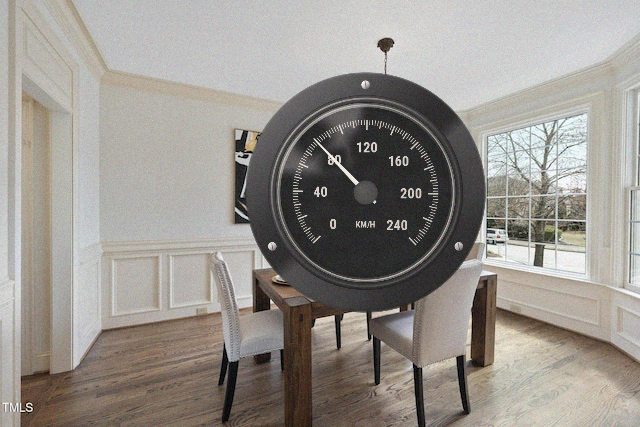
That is 80 km/h
